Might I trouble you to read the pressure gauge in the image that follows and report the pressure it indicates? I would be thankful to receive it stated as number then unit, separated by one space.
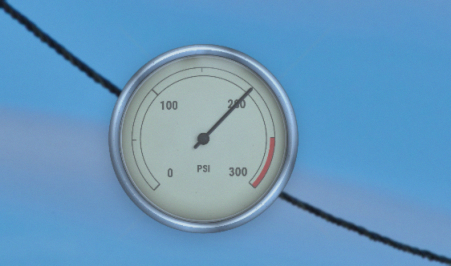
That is 200 psi
